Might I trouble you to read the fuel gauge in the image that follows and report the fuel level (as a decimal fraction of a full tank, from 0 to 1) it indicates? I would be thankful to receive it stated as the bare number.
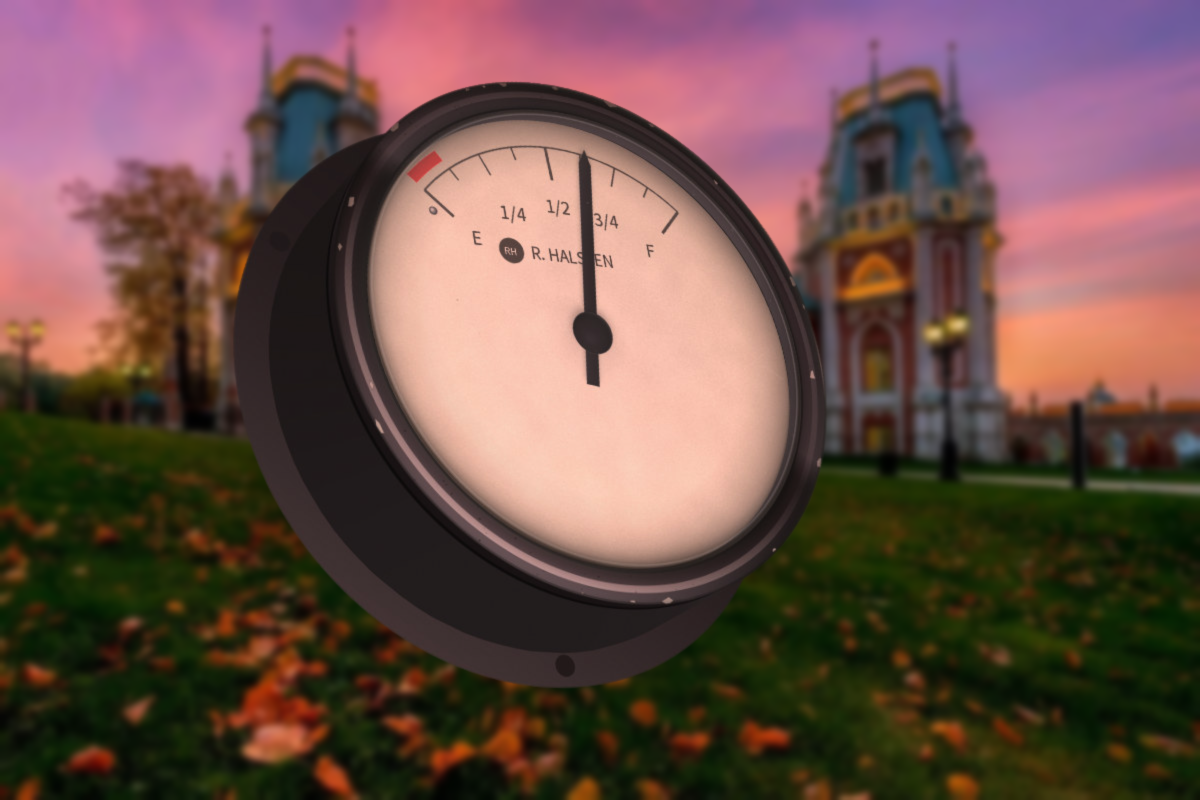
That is 0.625
